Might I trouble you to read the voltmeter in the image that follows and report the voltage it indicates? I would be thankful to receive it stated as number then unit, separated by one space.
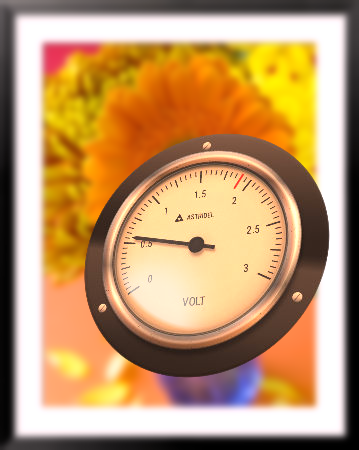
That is 0.55 V
